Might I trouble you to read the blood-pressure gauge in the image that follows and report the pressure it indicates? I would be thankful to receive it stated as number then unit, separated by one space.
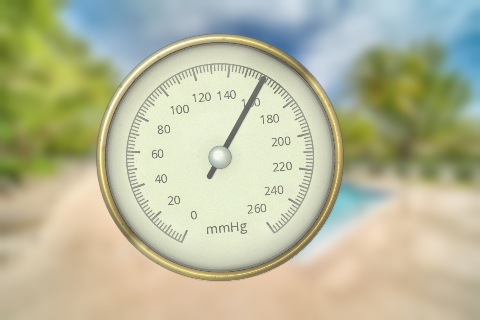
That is 160 mmHg
